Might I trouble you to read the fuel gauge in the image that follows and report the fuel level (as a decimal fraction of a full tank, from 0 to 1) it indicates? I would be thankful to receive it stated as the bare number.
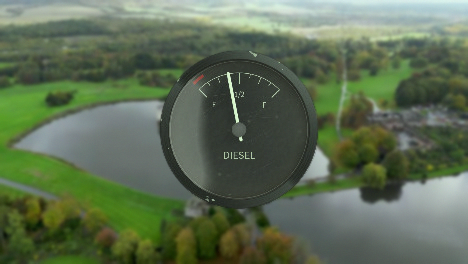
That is 0.375
